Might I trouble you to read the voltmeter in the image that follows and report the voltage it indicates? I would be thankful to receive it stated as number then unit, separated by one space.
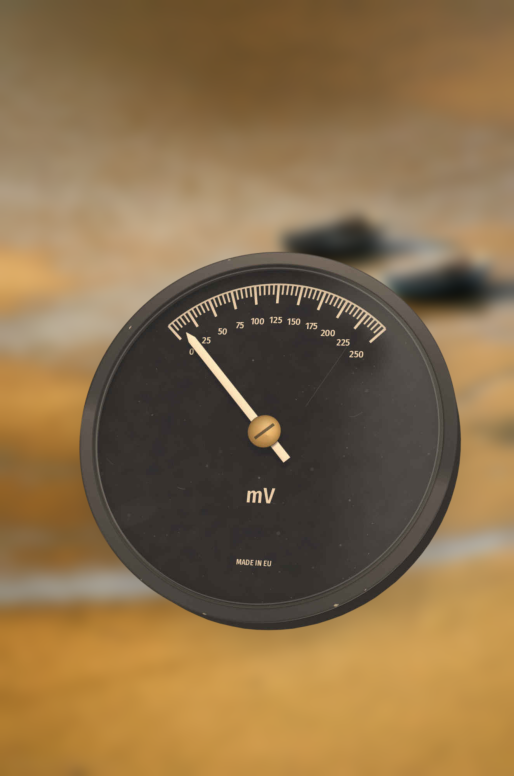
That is 10 mV
